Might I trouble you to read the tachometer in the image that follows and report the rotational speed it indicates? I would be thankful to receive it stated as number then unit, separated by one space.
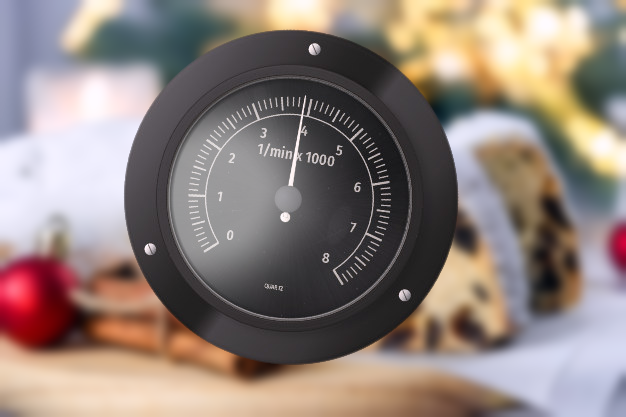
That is 3900 rpm
